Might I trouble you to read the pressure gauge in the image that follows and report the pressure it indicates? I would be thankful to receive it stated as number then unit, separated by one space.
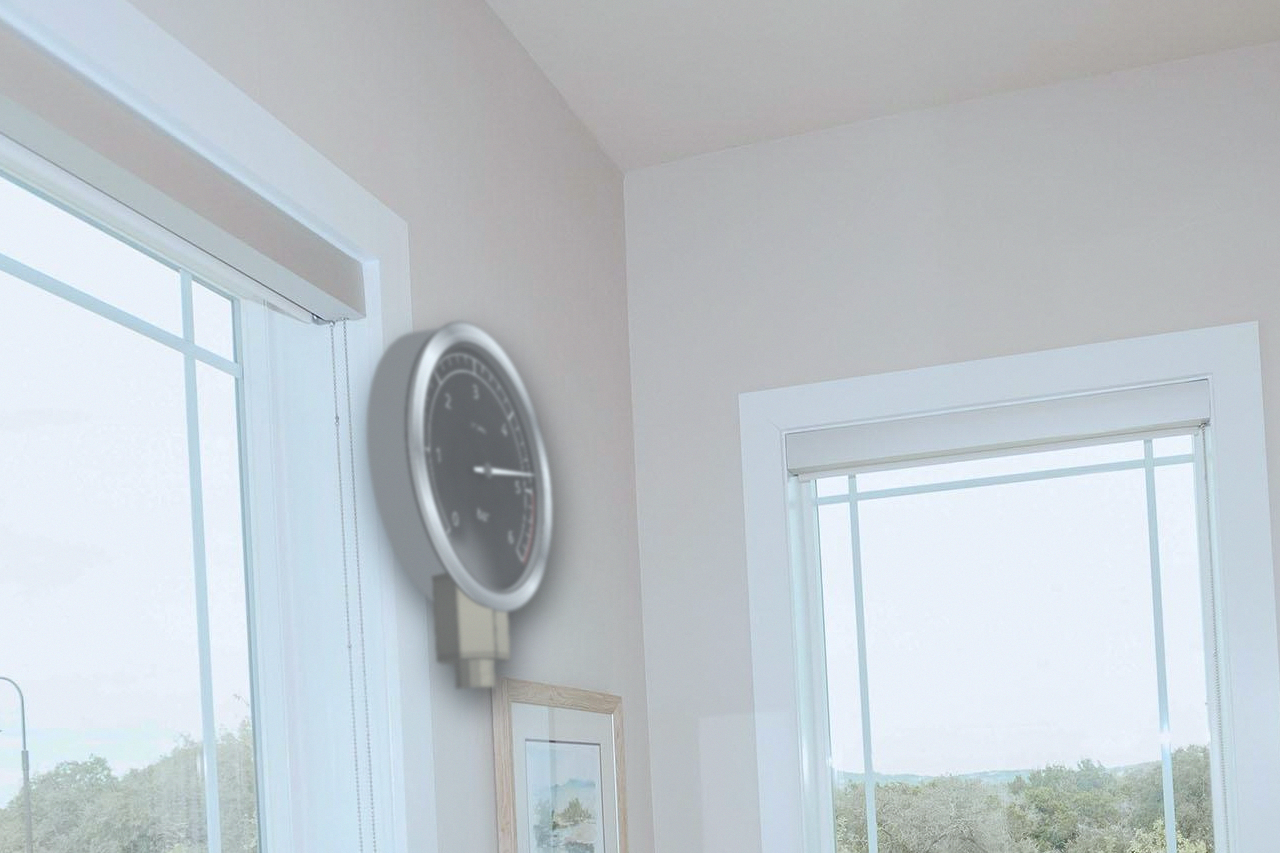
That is 4.8 bar
